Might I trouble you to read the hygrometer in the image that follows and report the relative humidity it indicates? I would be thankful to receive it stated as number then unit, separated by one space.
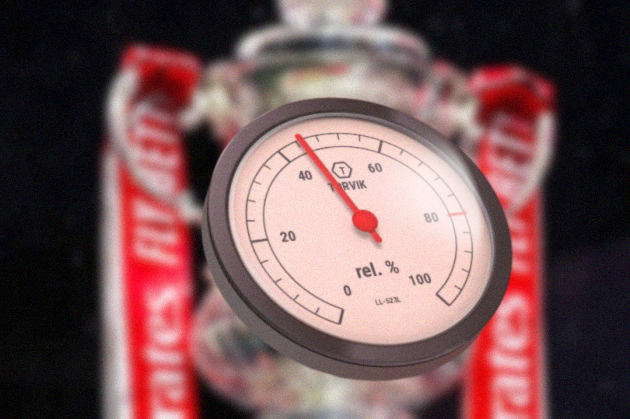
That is 44 %
